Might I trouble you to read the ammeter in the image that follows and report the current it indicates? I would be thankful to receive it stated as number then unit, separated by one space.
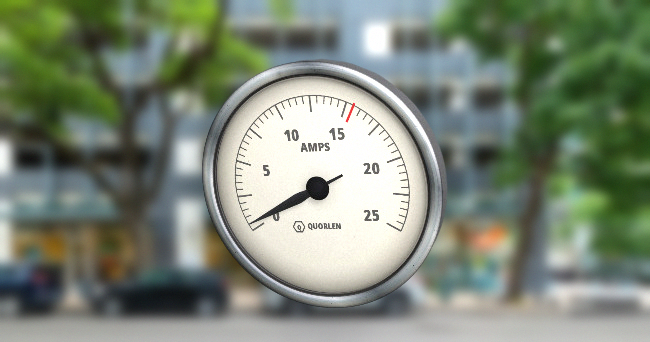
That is 0.5 A
